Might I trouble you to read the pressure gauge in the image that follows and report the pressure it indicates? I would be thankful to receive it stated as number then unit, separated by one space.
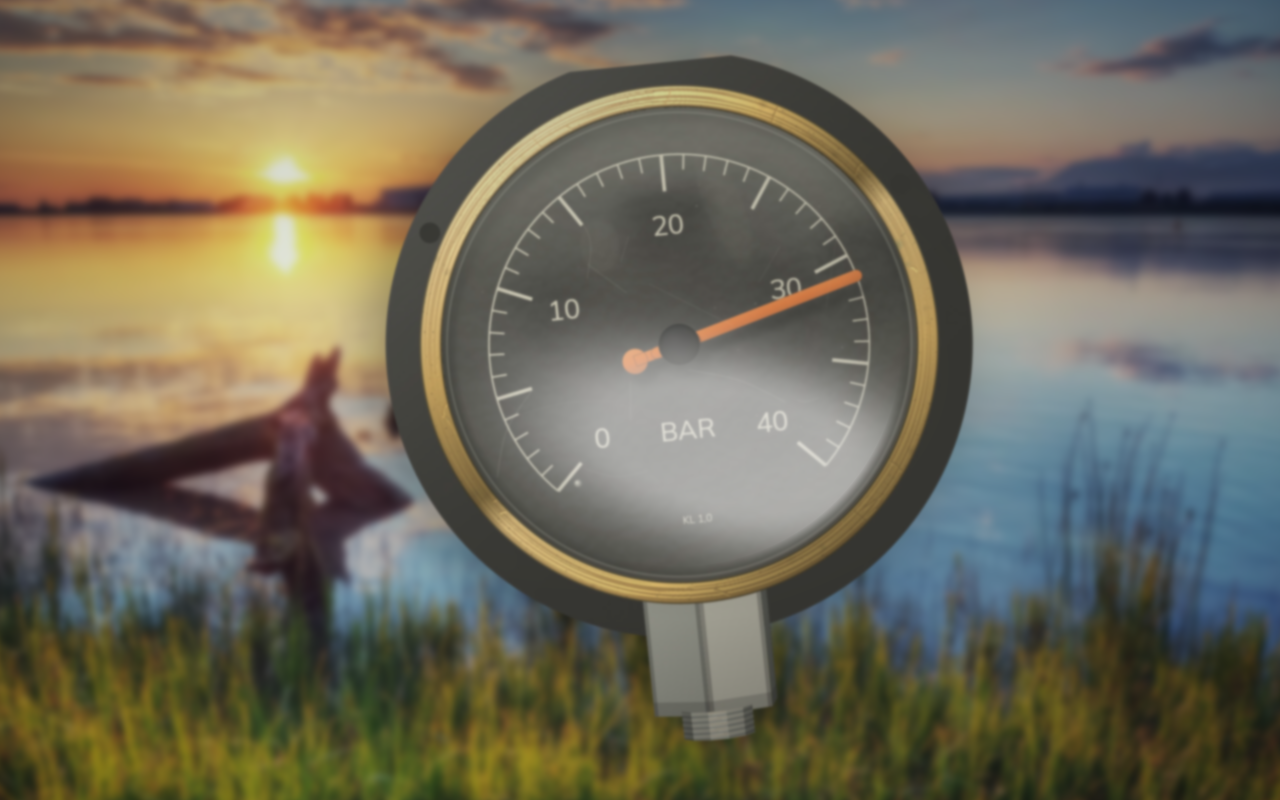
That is 31 bar
